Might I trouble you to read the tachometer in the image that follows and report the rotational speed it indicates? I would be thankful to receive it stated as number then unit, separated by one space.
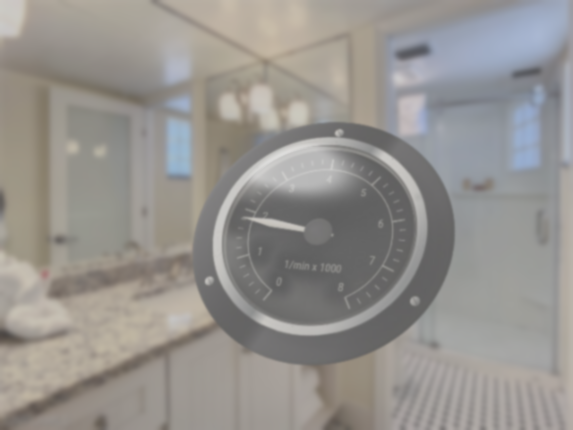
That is 1800 rpm
